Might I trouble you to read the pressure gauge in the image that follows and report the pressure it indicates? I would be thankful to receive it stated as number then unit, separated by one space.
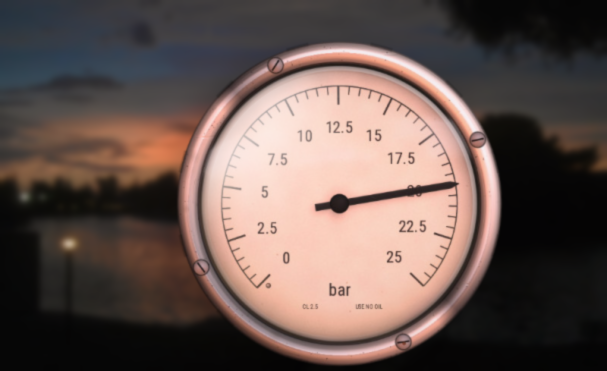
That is 20 bar
